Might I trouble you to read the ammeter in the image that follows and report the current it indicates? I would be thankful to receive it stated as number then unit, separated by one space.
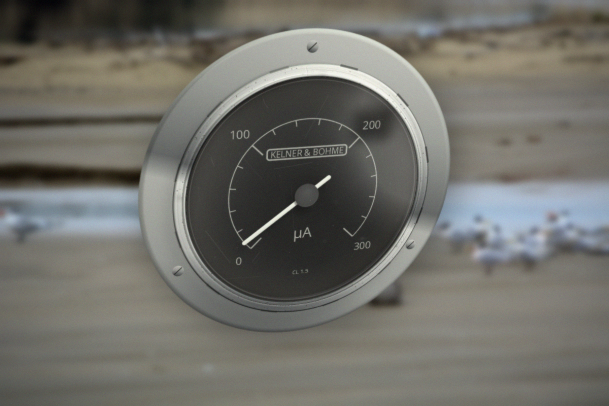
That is 10 µA
